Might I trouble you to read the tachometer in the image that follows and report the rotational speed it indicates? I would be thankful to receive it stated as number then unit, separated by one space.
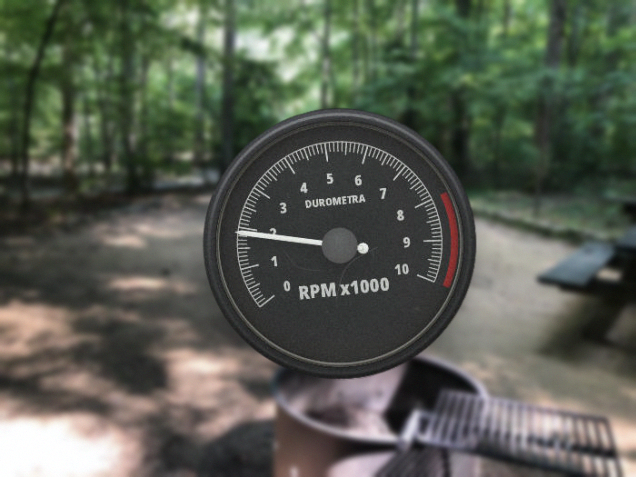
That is 1900 rpm
